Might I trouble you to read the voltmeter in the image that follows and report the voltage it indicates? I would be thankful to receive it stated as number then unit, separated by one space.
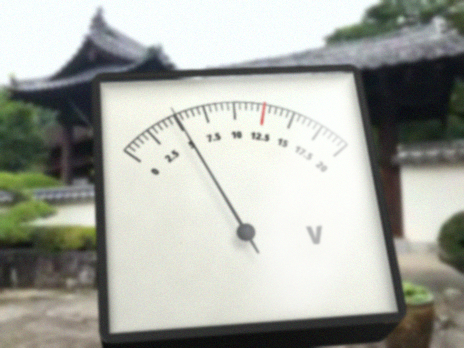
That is 5 V
